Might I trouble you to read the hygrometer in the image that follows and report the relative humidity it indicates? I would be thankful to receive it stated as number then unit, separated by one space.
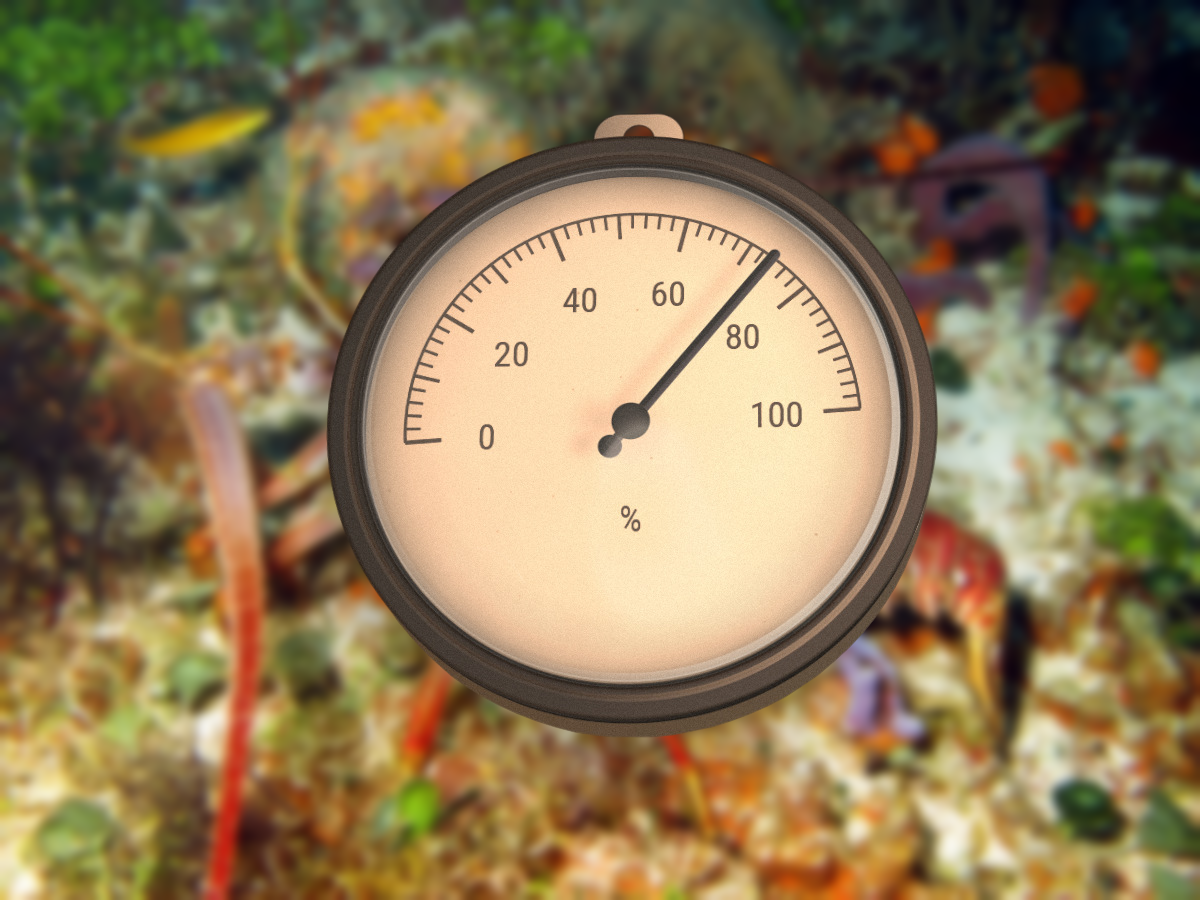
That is 74 %
